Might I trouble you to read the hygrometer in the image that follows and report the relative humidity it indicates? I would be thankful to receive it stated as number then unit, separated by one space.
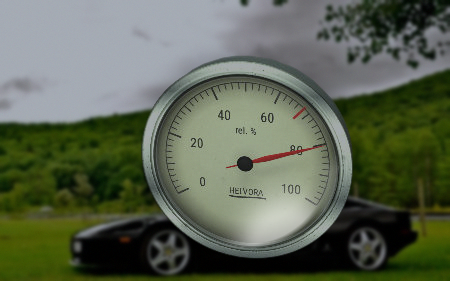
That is 80 %
